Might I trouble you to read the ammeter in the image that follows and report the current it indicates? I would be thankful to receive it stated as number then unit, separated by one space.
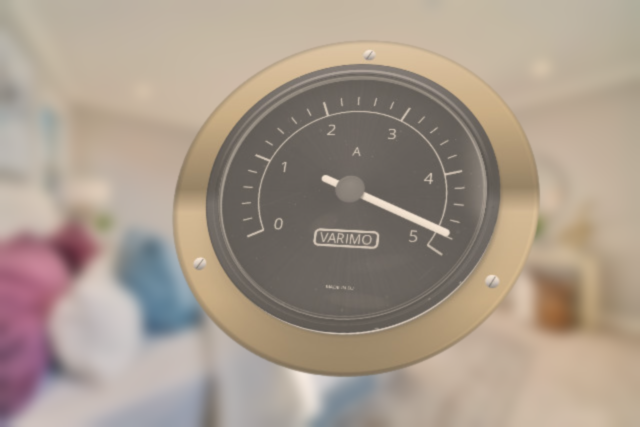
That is 4.8 A
